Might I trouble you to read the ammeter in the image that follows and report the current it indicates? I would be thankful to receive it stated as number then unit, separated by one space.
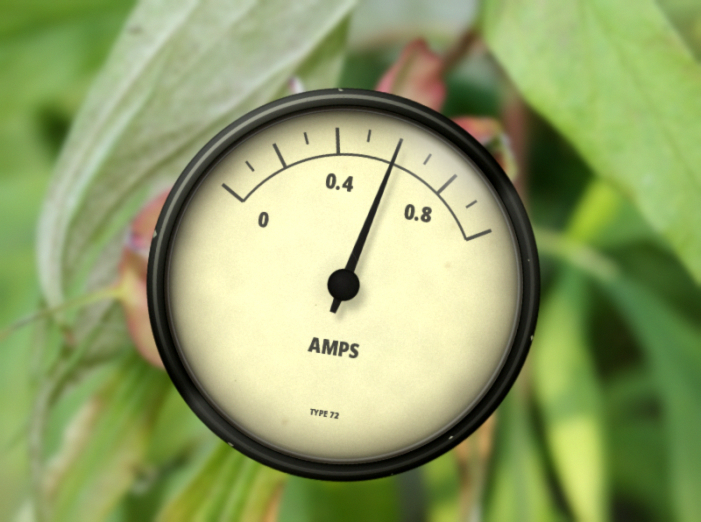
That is 0.6 A
